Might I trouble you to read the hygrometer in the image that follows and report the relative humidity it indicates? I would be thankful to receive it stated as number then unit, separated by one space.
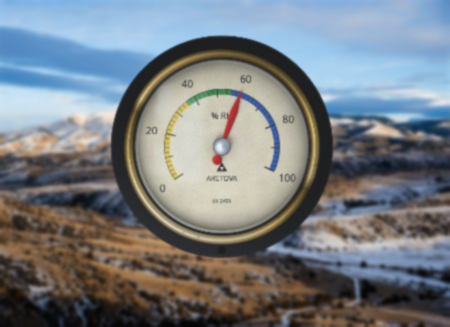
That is 60 %
